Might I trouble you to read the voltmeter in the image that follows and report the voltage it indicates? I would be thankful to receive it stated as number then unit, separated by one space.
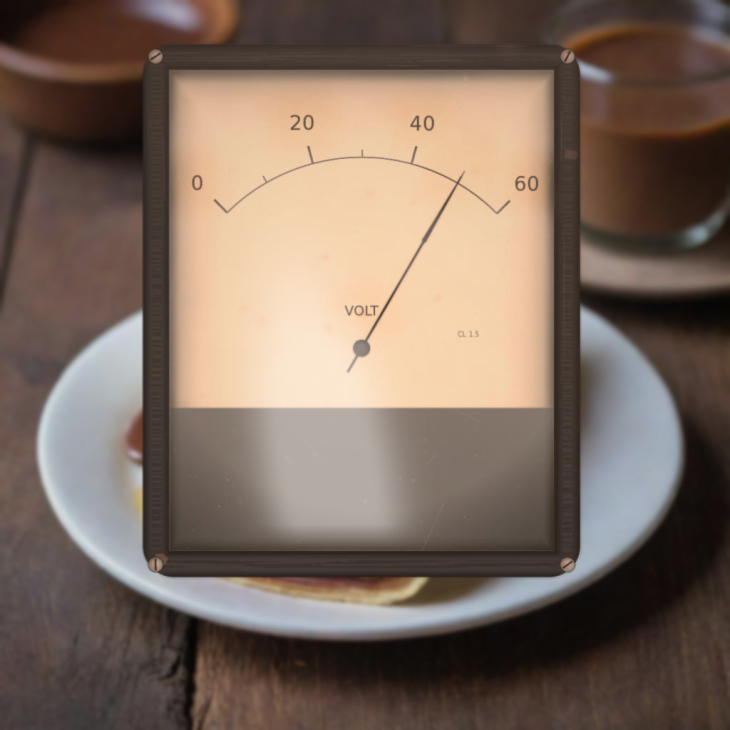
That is 50 V
